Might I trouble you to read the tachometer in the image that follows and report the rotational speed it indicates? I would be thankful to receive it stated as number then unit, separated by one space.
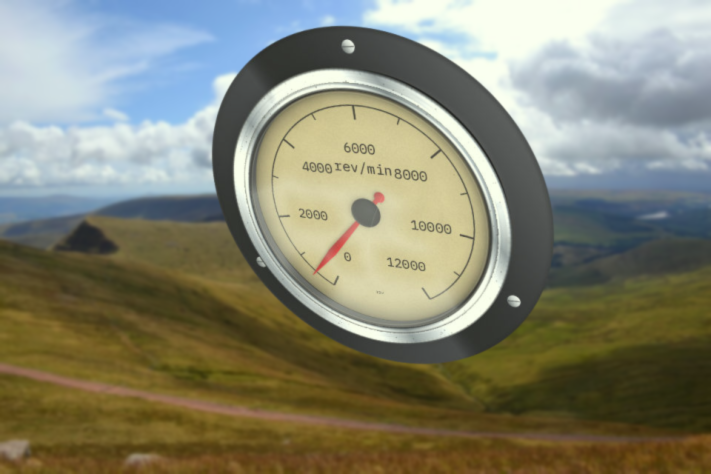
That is 500 rpm
